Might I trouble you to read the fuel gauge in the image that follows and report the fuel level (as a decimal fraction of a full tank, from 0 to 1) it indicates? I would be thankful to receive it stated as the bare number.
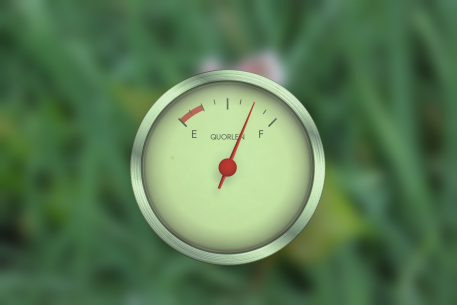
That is 0.75
